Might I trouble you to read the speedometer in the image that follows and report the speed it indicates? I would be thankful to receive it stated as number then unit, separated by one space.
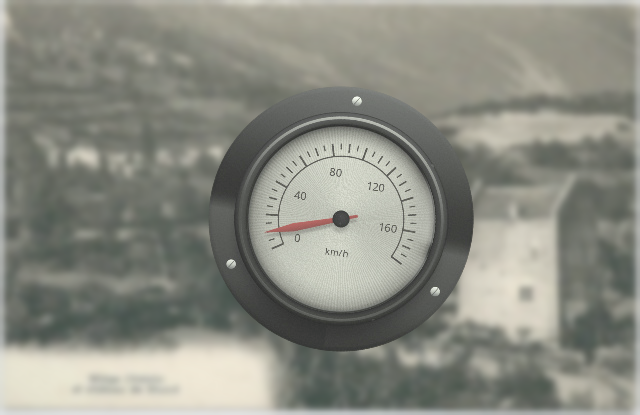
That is 10 km/h
